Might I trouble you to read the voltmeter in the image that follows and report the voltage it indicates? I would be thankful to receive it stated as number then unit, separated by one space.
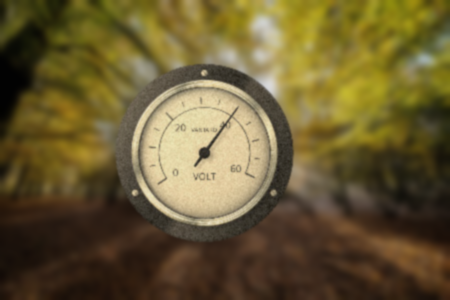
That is 40 V
